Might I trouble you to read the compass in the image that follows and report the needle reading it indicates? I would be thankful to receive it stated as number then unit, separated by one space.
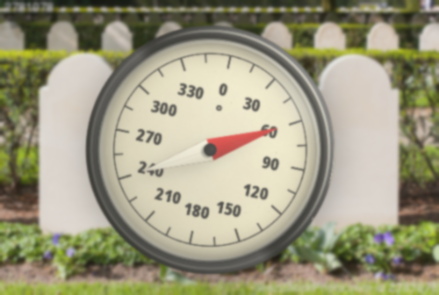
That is 60 °
